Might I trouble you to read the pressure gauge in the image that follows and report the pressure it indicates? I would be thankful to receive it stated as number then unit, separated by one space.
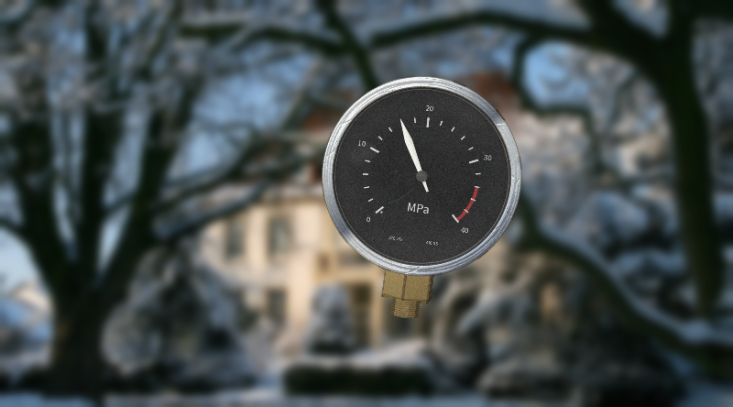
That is 16 MPa
